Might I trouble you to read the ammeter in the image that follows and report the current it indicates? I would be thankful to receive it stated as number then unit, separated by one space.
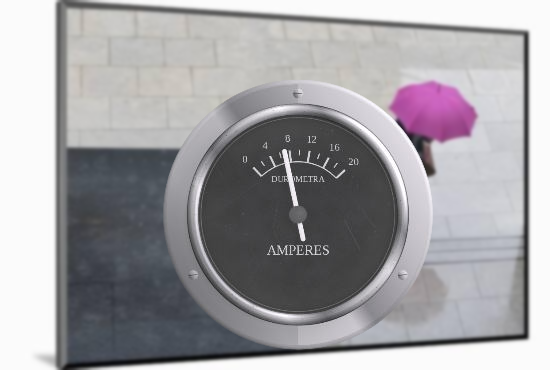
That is 7 A
